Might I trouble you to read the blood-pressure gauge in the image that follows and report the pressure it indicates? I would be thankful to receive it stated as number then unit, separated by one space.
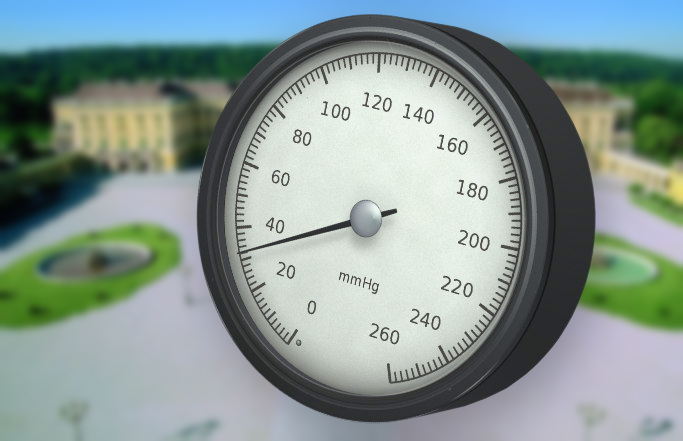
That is 32 mmHg
